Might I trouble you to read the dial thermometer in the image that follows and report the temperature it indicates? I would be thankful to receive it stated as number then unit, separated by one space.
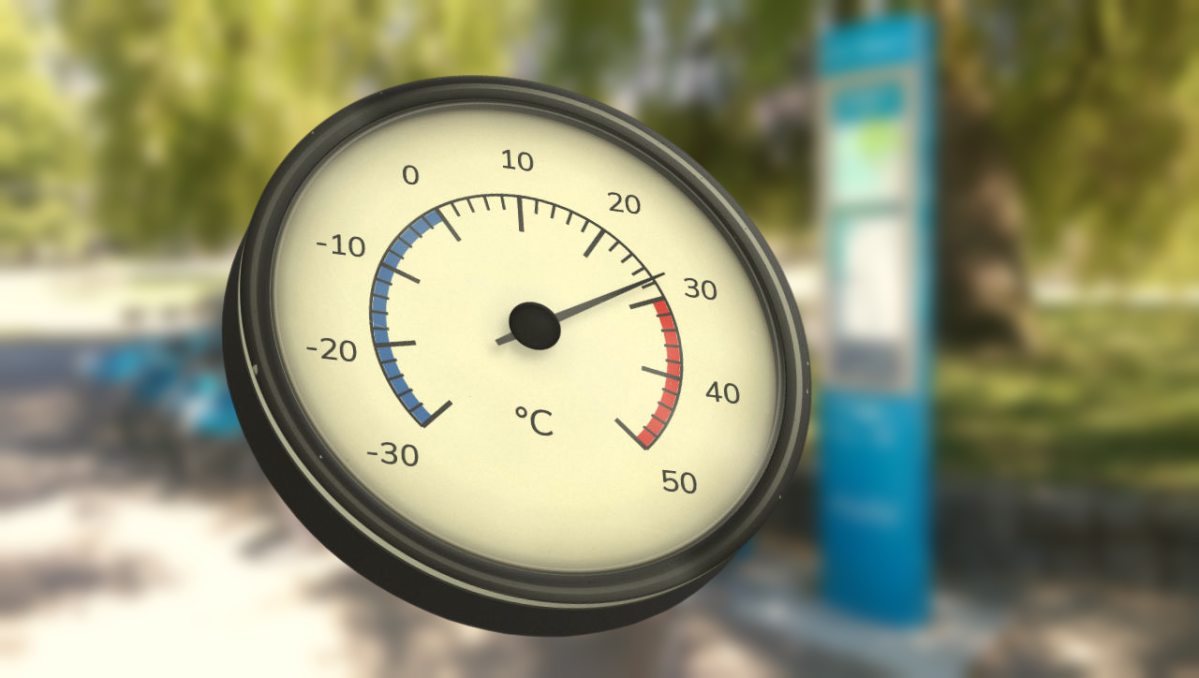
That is 28 °C
